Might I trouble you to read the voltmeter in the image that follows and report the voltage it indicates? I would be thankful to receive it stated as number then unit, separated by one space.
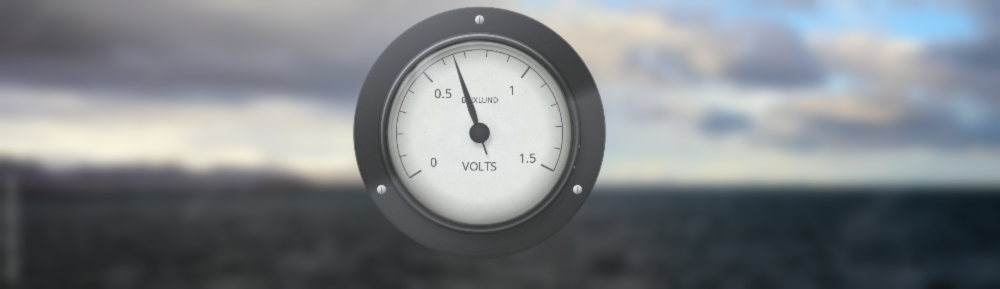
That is 0.65 V
